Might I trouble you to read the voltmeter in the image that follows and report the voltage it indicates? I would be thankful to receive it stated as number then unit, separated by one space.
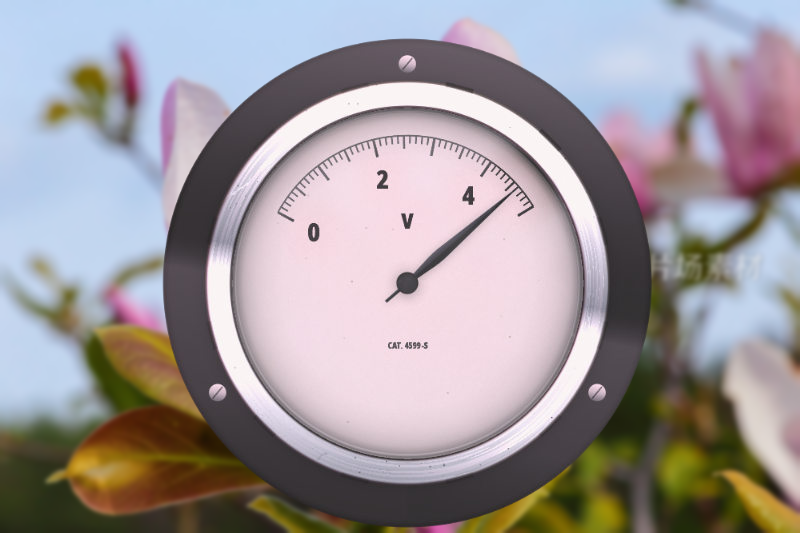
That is 4.6 V
